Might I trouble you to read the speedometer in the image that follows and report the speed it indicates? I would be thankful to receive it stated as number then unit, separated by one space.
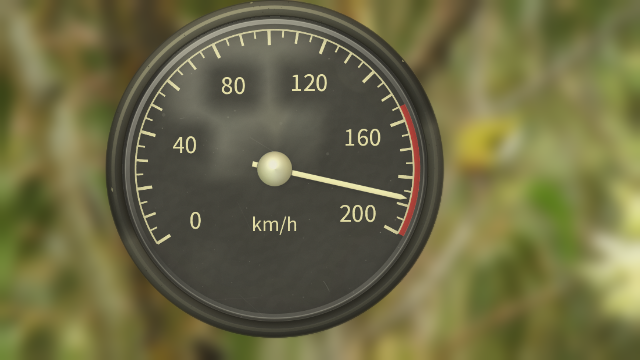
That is 187.5 km/h
